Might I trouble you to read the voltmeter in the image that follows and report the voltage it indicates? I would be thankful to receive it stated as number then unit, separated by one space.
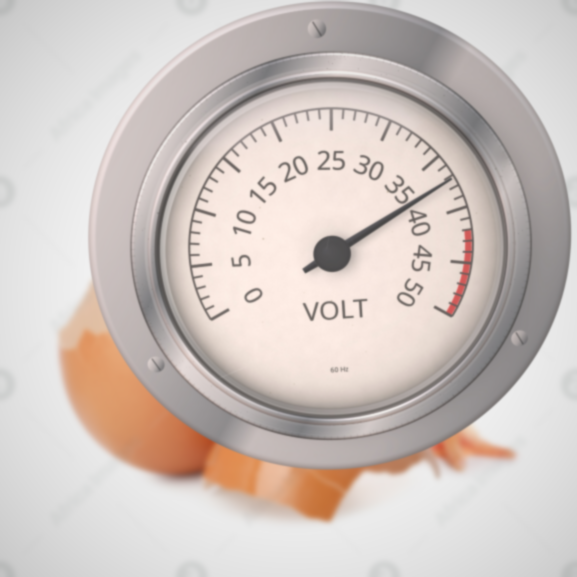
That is 37 V
